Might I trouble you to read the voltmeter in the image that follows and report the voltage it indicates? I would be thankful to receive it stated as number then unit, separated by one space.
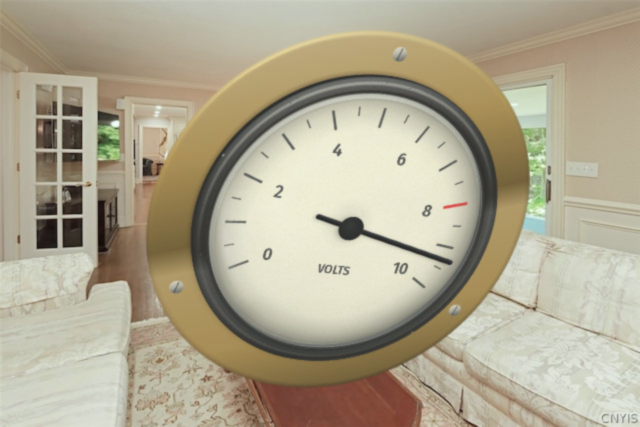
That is 9.25 V
